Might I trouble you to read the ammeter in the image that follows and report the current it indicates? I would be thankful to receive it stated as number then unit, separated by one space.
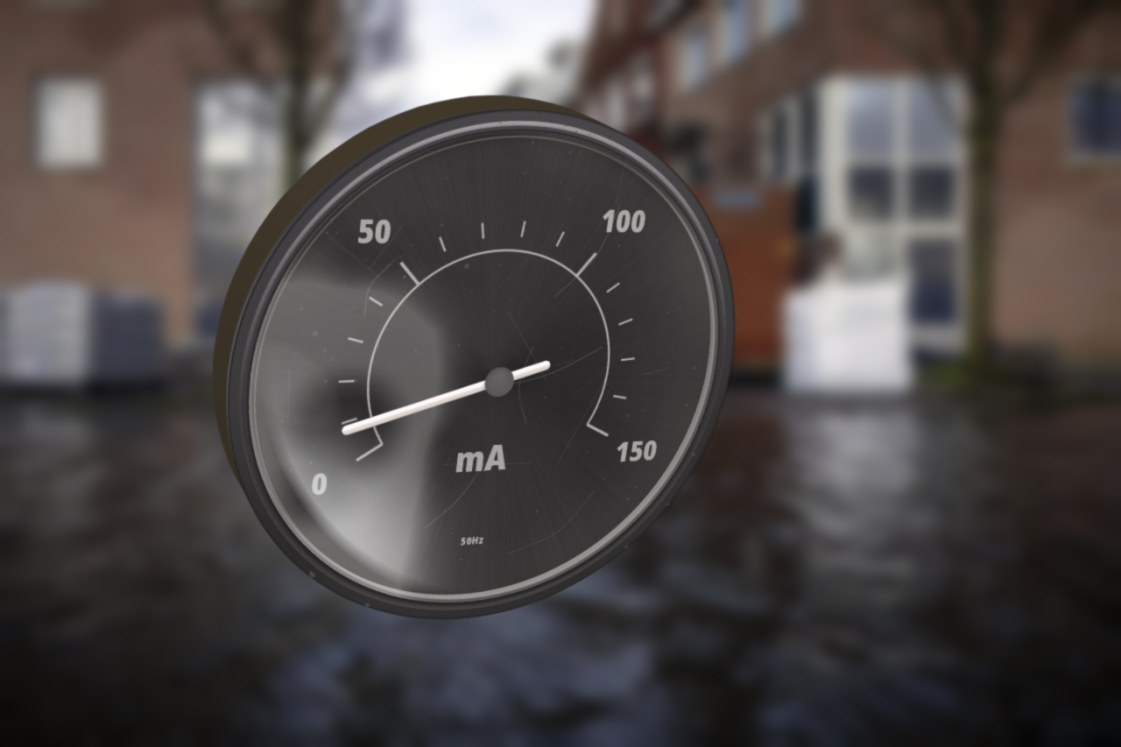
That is 10 mA
